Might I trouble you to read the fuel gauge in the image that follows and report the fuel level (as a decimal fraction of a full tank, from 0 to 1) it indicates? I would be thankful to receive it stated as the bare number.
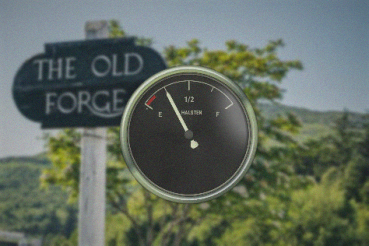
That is 0.25
